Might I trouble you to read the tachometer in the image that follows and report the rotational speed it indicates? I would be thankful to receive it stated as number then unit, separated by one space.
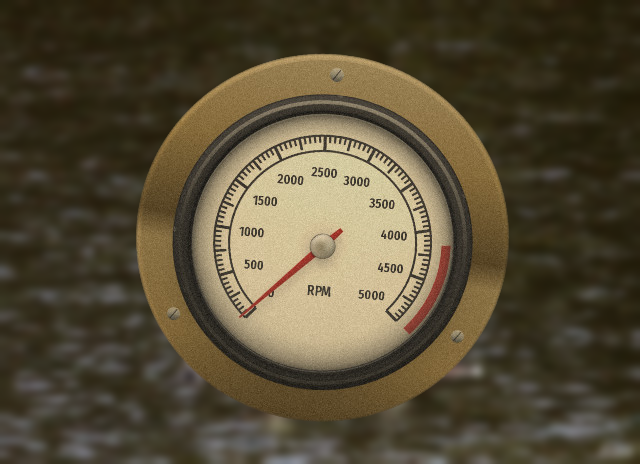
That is 50 rpm
